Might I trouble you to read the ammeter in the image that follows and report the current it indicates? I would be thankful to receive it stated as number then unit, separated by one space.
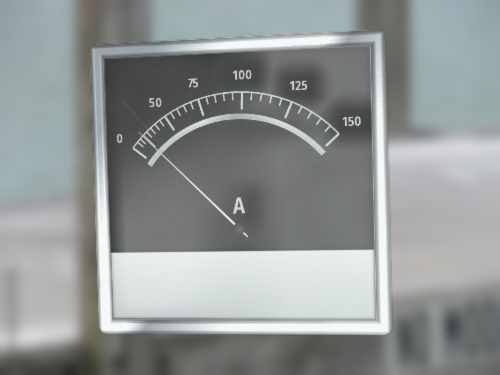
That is 25 A
